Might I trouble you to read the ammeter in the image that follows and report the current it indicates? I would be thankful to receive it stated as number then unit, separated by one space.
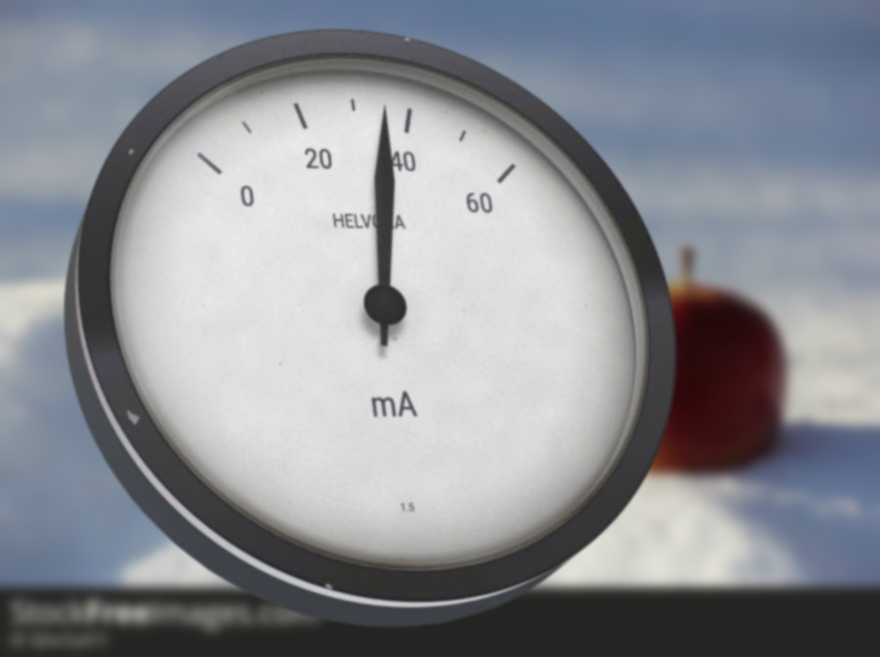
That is 35 mA
